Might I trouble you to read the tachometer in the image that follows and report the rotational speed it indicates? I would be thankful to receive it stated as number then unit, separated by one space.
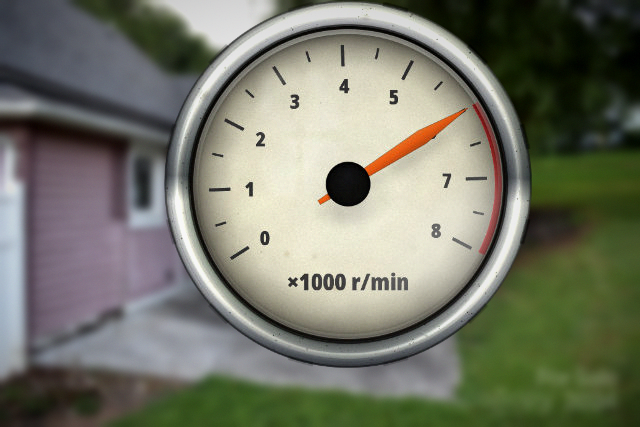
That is 6000 rpm
